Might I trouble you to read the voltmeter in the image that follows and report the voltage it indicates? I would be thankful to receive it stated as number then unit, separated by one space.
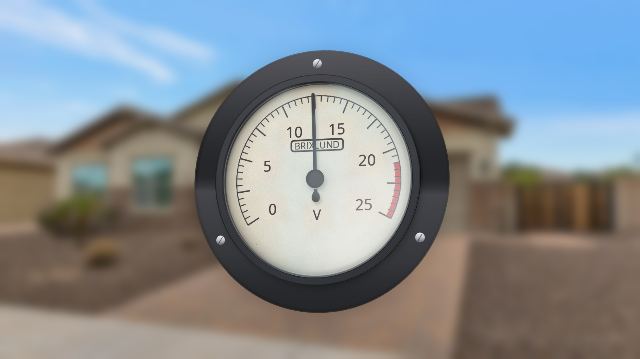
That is 12.5 V
